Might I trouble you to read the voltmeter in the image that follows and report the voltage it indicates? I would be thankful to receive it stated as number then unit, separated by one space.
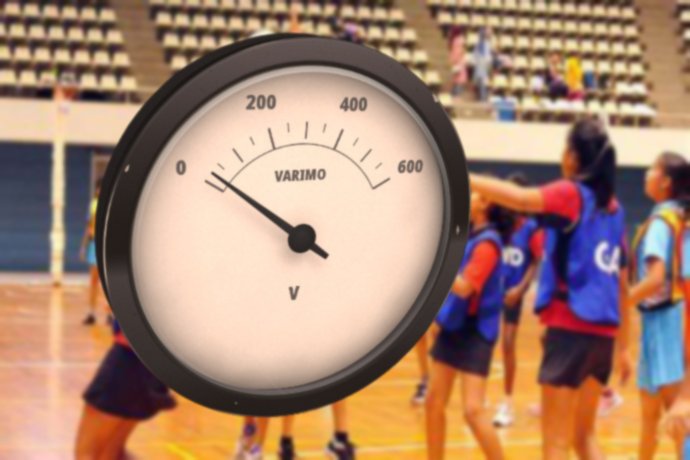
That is 25 V
